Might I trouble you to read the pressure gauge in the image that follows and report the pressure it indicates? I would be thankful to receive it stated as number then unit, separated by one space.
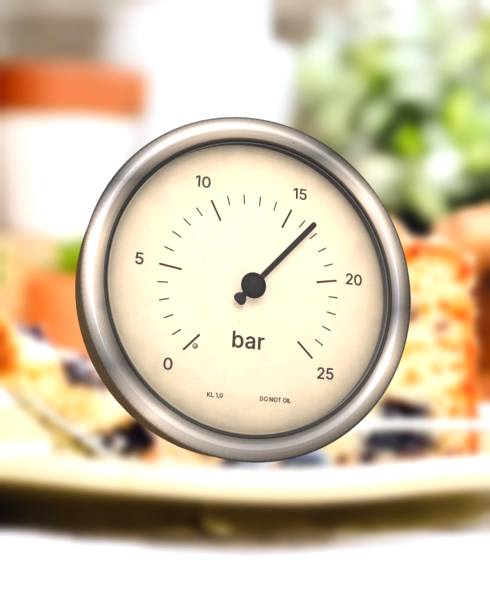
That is 16.5 bar
